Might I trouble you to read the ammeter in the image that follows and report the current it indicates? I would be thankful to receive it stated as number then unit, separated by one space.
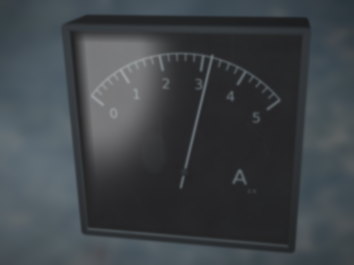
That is 3.2 A
